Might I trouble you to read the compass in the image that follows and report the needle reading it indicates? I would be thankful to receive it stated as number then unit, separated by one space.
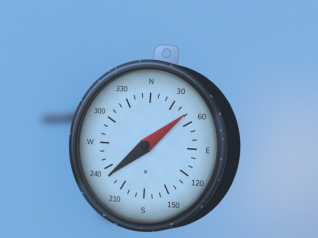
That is 50 °
